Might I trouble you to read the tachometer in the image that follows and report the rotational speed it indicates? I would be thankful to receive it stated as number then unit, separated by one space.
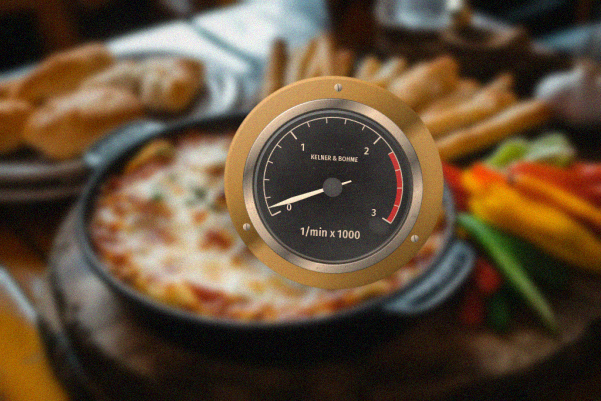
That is 100 rpm
